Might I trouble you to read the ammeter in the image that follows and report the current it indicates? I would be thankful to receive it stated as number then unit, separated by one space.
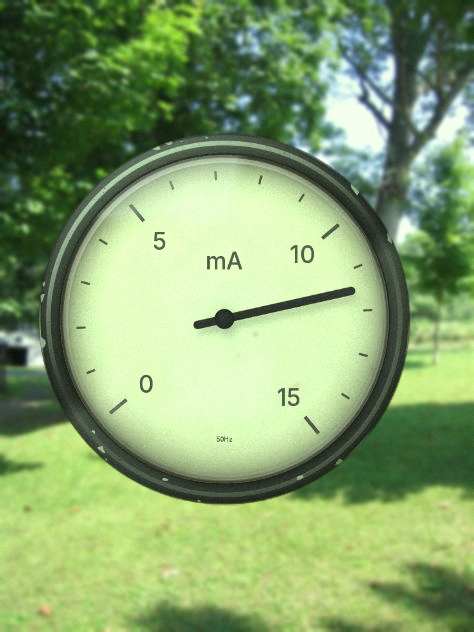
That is 11.5 mA
